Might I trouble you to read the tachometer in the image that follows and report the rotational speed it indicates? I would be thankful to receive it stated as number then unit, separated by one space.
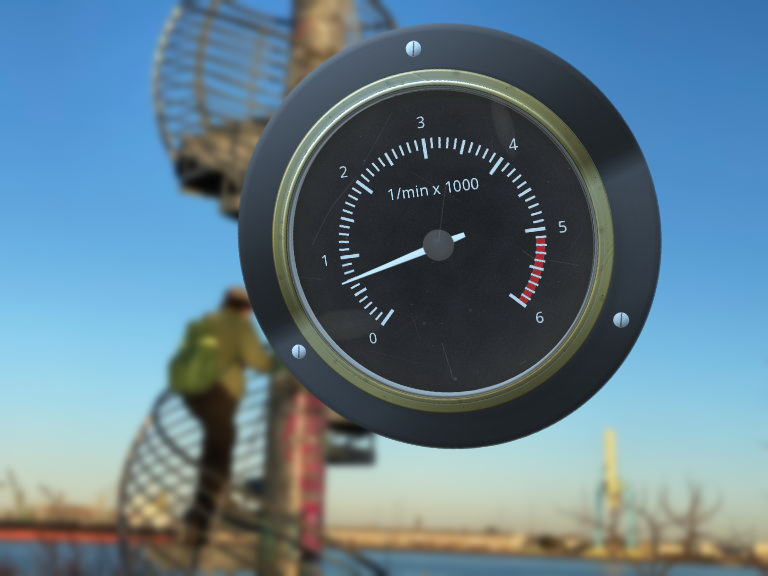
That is 700 rpm
